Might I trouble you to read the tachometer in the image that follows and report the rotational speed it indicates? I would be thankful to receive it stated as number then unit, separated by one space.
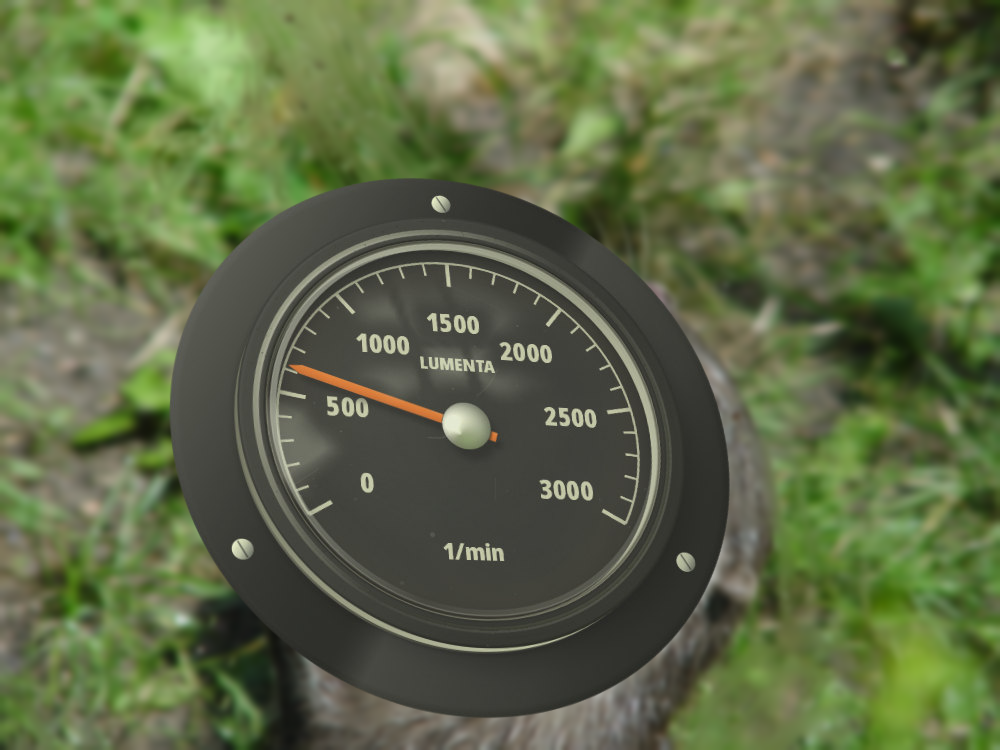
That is 600 rpm
